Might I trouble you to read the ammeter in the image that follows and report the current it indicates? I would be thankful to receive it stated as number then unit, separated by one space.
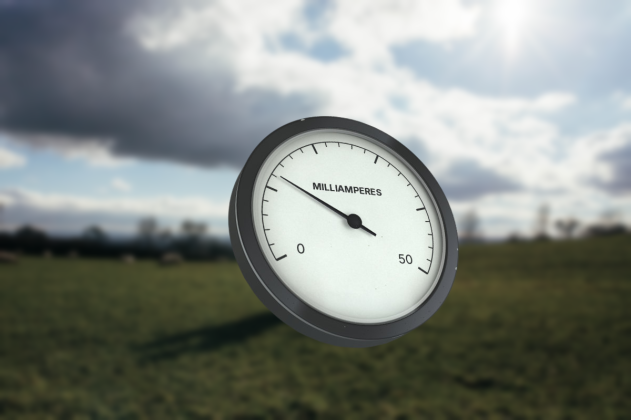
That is 12 mA
